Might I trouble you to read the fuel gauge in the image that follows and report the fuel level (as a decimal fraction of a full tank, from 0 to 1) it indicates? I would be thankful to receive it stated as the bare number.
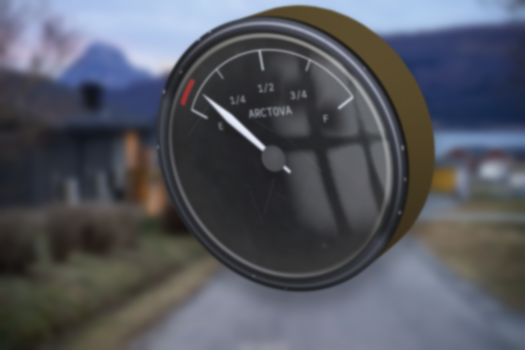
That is 0.125
